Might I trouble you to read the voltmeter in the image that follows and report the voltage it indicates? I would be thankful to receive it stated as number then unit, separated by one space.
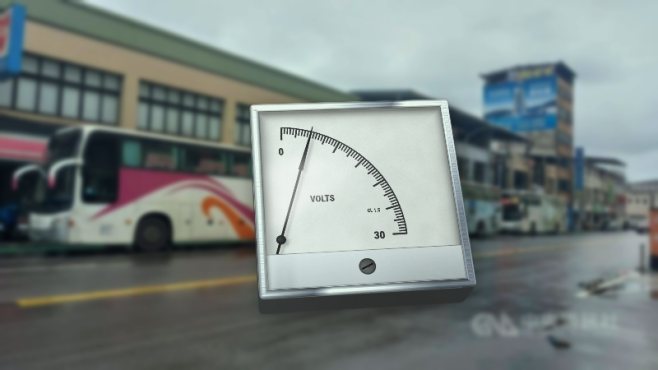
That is 5 V
